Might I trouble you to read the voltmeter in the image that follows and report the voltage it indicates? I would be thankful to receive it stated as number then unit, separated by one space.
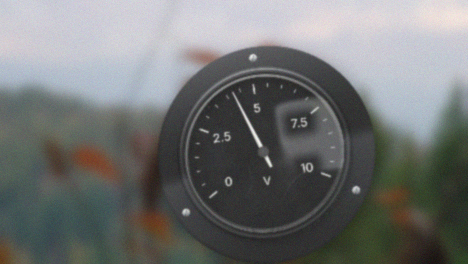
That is 4.25 V
